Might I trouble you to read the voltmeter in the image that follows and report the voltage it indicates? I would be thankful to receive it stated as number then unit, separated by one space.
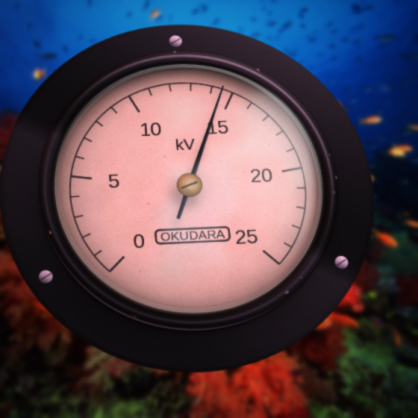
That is 14.5 kV
